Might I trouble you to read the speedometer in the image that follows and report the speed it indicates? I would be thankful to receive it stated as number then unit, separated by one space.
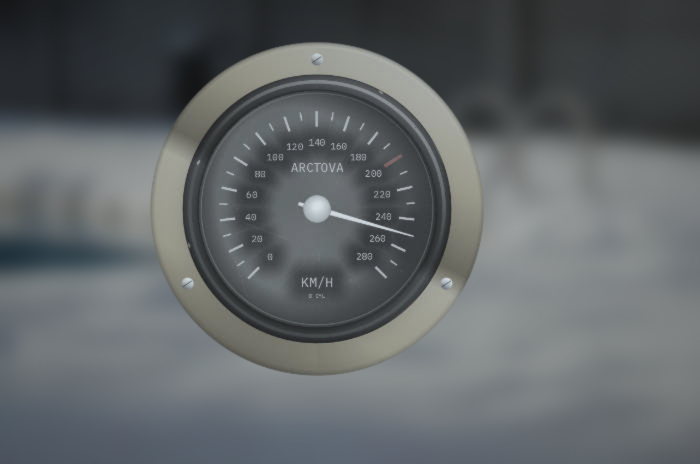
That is 250 km/h
